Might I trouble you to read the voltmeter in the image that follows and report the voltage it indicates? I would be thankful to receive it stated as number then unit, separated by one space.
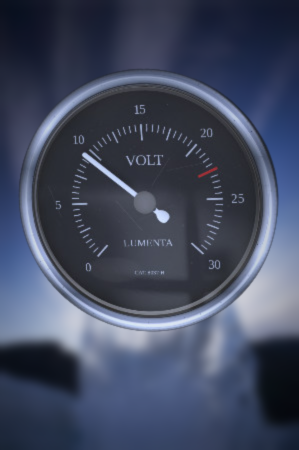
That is 9.5 V
